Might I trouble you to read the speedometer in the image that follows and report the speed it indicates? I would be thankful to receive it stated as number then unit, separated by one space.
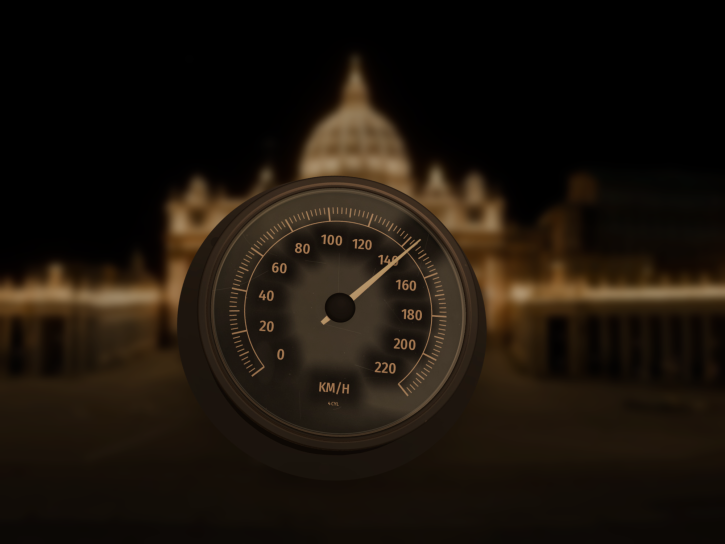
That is 144 km/h
